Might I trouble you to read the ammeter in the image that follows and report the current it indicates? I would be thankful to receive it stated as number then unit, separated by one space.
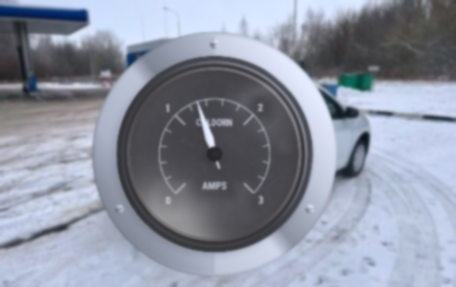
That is 1.3 A
